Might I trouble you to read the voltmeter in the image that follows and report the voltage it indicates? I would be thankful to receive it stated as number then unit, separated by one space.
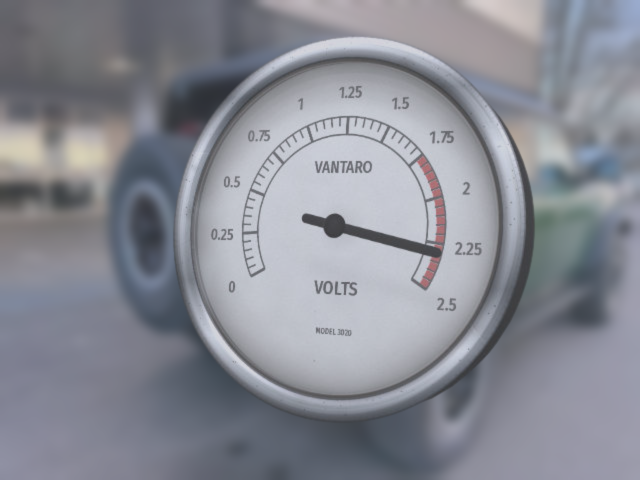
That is 2.3 V
